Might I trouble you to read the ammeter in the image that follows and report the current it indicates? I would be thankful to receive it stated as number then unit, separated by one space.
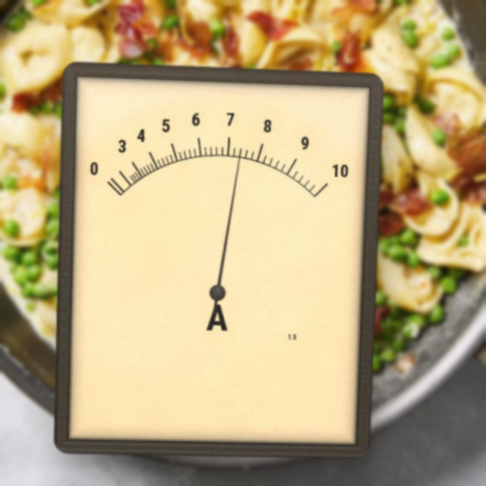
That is 7.4 A
